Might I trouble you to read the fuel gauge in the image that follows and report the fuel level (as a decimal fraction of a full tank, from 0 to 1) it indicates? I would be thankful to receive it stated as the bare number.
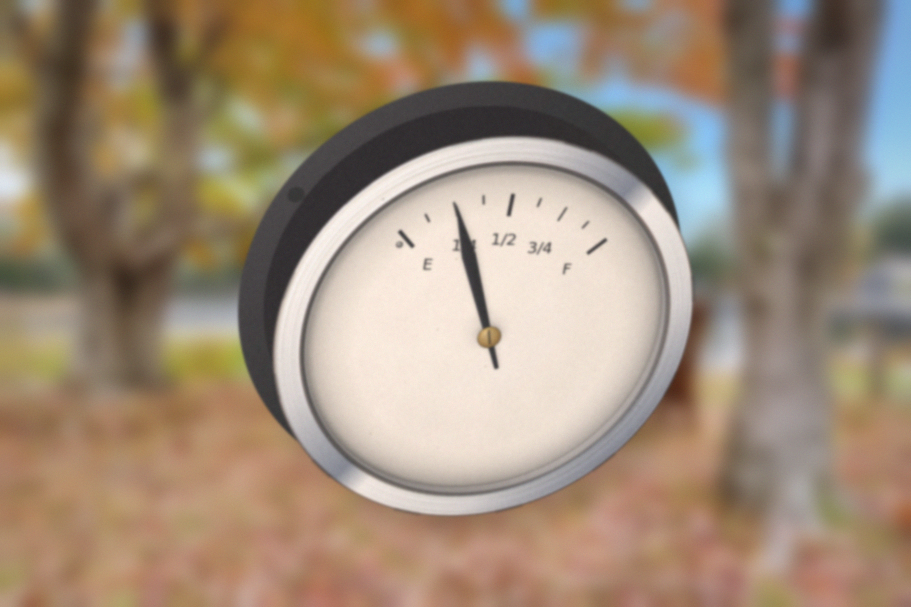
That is 0.25
